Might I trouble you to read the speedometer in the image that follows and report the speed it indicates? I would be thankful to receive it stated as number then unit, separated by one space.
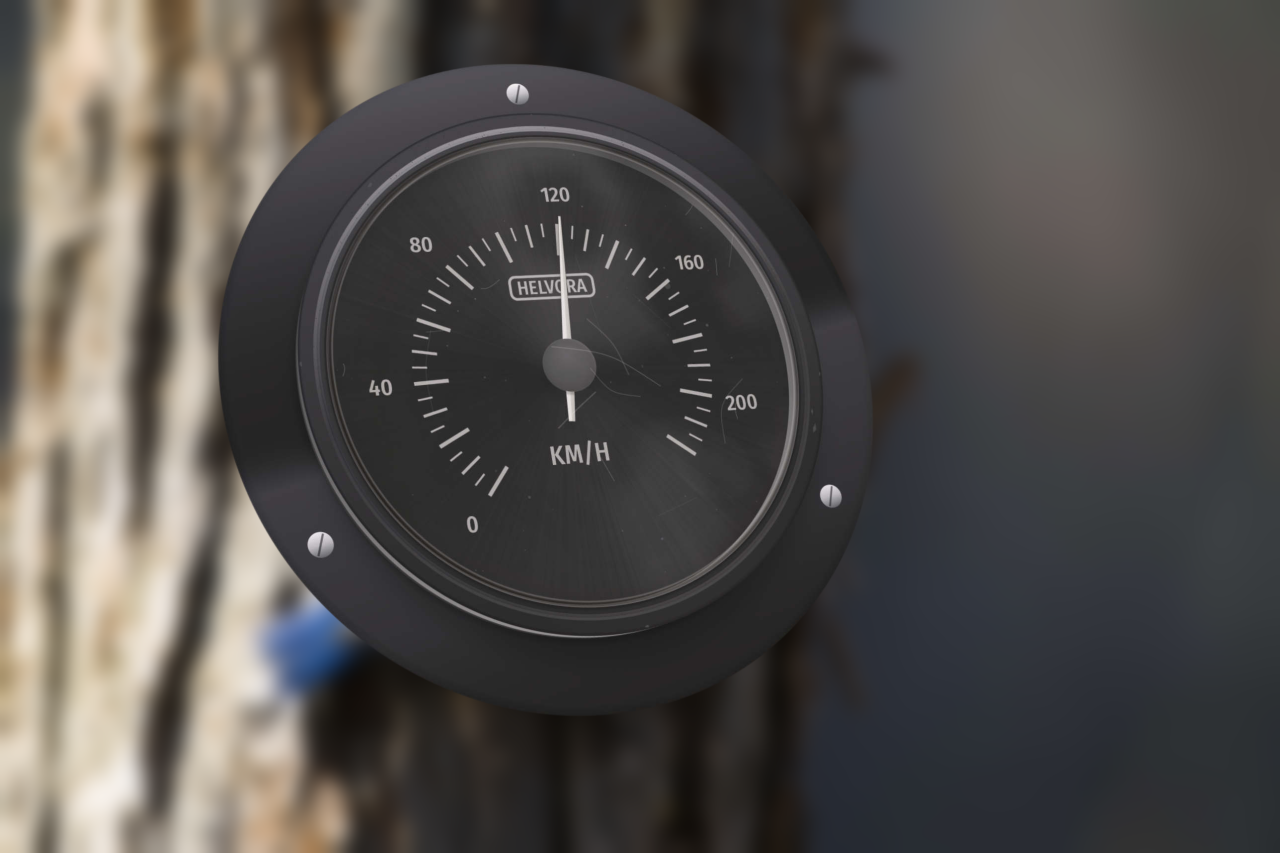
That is 120 km/h
